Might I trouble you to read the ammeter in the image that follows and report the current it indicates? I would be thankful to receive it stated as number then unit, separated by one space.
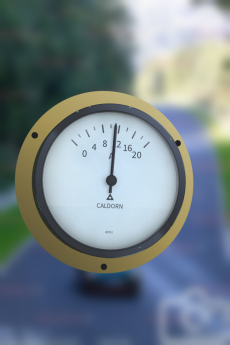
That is 11 A
